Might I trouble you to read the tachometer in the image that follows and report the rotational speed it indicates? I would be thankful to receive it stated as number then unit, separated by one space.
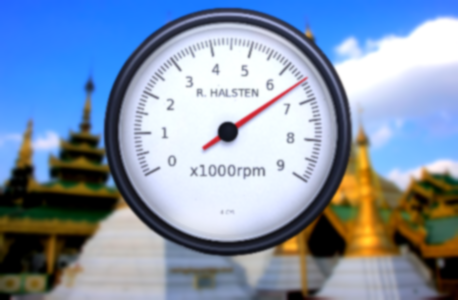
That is 6500 rpm
